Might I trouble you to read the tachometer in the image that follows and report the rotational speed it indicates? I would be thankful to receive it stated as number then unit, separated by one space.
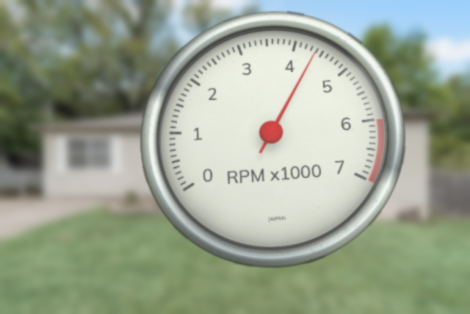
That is 4400 rpm
